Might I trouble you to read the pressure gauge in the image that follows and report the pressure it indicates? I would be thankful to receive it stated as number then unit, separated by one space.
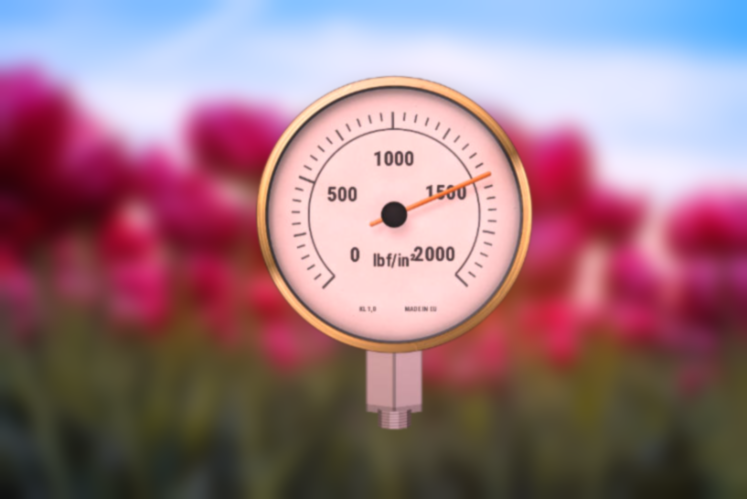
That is 1500 psi
